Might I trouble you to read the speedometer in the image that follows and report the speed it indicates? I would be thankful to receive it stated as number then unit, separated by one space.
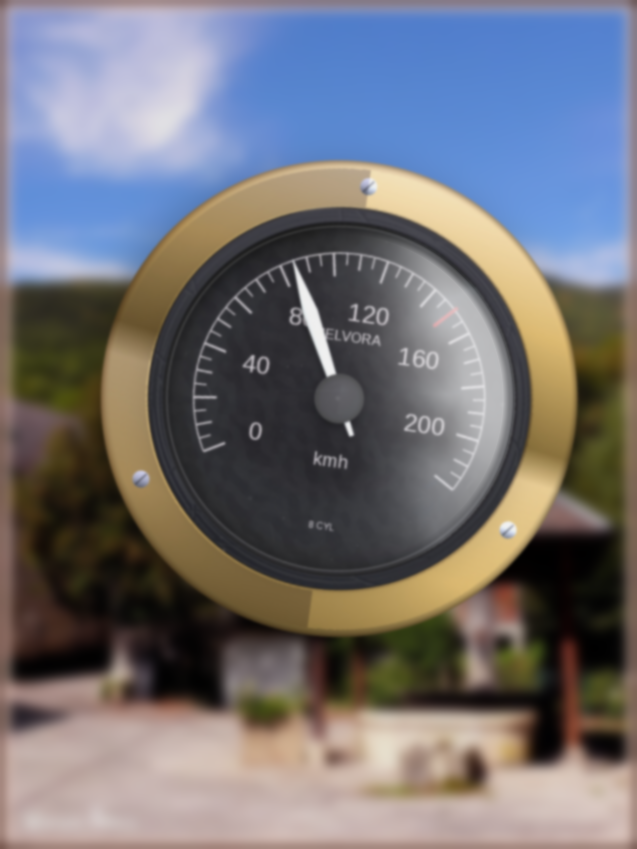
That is 85 km/h
